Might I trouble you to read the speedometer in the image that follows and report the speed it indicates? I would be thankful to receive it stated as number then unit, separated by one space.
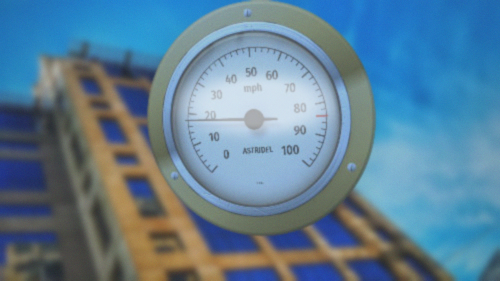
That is 18 mph
